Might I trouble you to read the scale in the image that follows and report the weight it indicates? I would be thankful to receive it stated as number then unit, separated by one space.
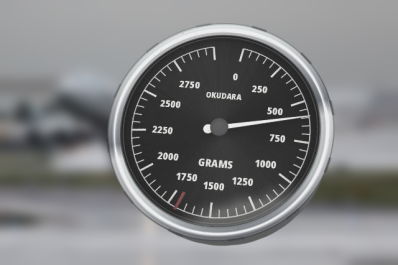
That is 600 g
